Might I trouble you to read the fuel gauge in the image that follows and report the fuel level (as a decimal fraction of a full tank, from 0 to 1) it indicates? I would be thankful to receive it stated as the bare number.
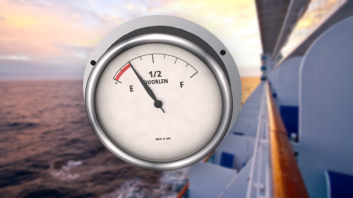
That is 0.25
